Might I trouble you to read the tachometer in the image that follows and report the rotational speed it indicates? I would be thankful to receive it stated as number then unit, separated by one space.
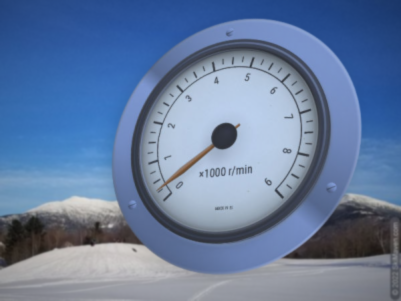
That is 250 rpm
